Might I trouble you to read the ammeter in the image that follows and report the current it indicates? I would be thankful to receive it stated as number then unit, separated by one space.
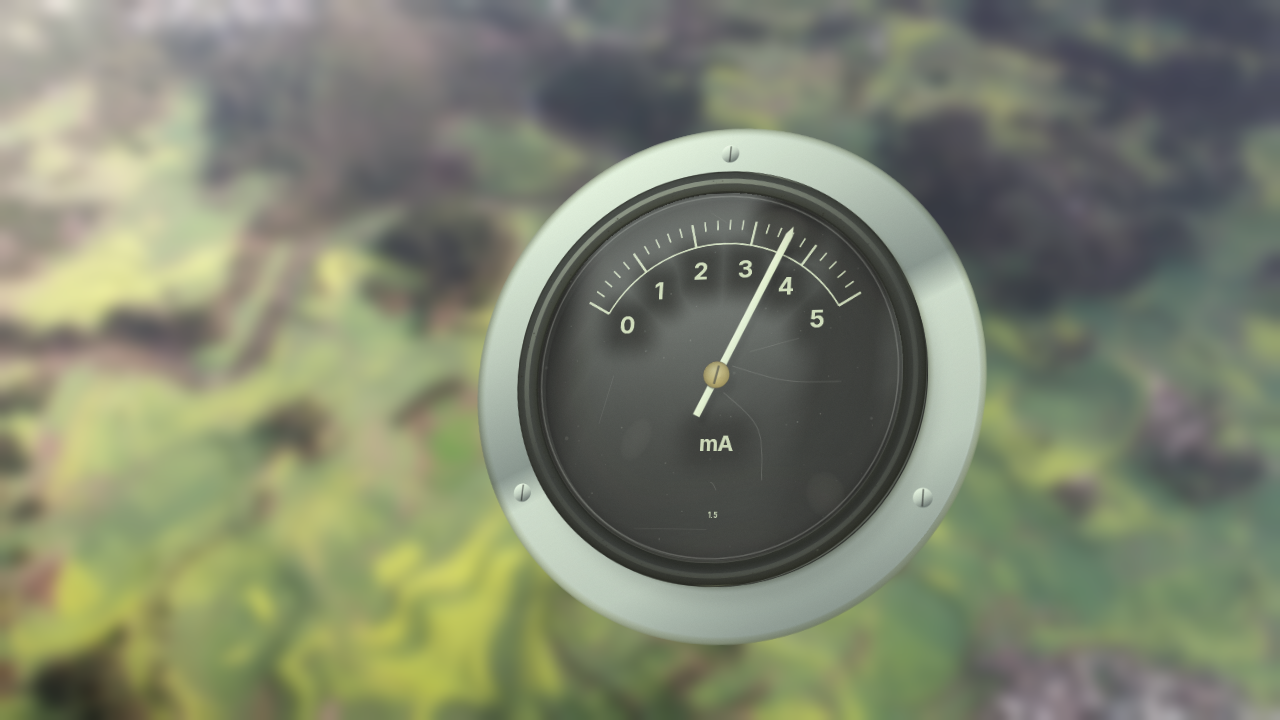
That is 3.6 mA
